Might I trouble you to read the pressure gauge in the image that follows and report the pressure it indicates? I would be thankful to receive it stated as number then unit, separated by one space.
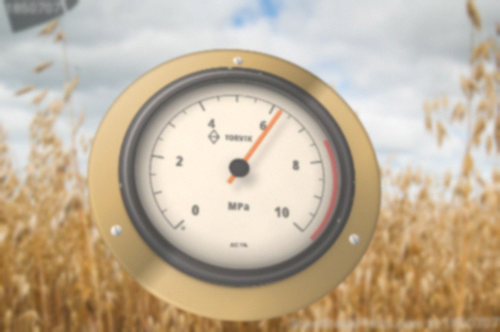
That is 6.25 MPa
